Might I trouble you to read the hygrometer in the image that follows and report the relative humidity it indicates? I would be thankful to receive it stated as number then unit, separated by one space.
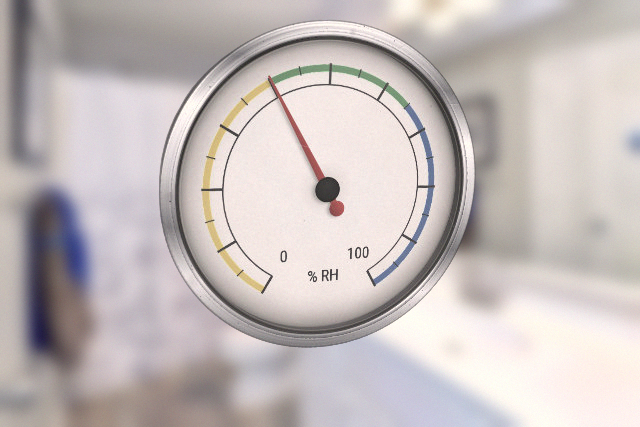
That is 40 %
